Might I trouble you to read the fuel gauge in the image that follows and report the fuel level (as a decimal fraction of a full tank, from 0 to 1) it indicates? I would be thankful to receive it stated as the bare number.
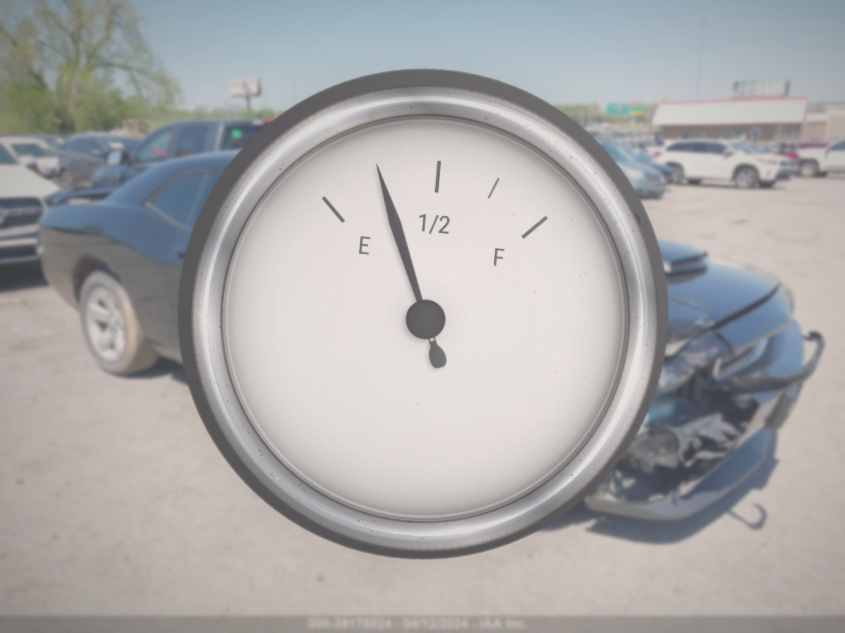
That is 0.25
